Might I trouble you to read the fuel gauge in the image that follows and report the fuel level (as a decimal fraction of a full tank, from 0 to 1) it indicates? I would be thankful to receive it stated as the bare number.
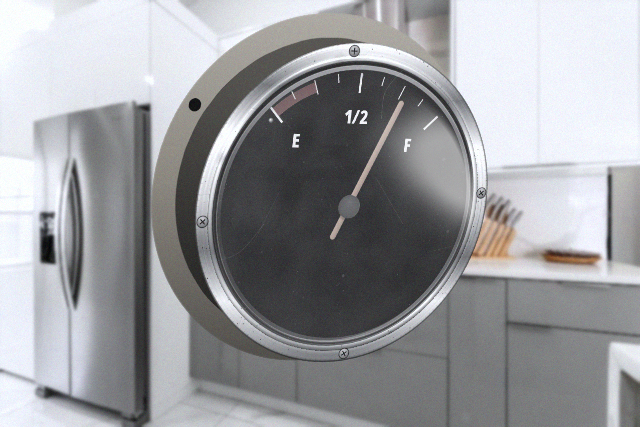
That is 0.75
